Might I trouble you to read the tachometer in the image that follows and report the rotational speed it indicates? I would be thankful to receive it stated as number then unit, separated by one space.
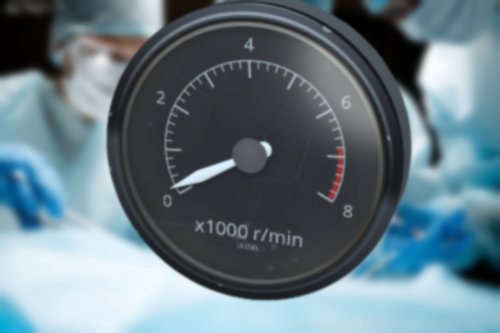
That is 200 rpm
